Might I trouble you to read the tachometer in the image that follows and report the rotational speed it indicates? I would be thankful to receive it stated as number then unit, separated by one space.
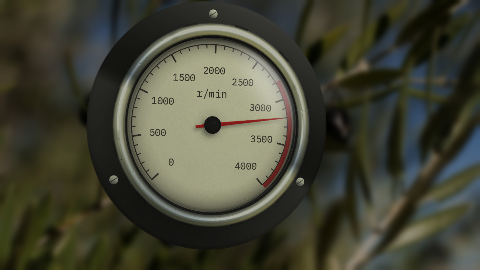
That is 3200 rpm
